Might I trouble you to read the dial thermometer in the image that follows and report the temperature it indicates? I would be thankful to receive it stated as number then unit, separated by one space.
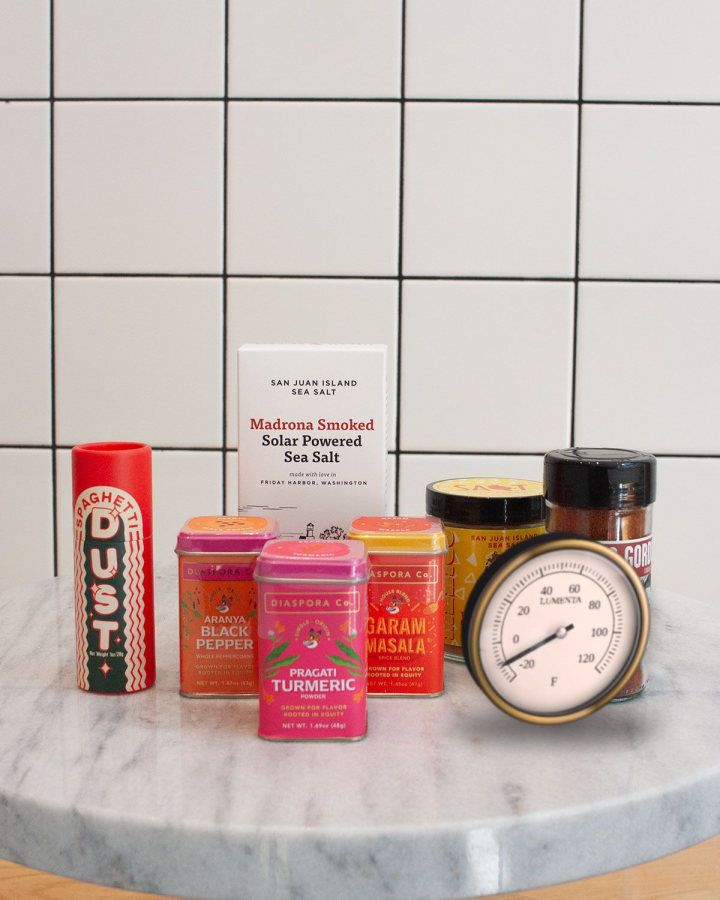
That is -10 °F
